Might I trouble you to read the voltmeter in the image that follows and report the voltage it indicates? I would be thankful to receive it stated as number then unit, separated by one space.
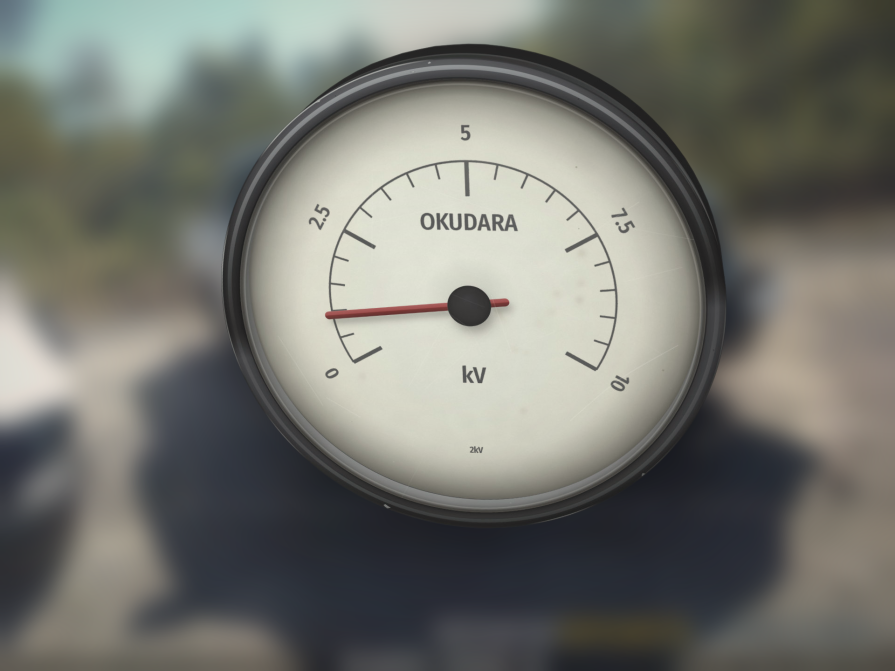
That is 1 kV
